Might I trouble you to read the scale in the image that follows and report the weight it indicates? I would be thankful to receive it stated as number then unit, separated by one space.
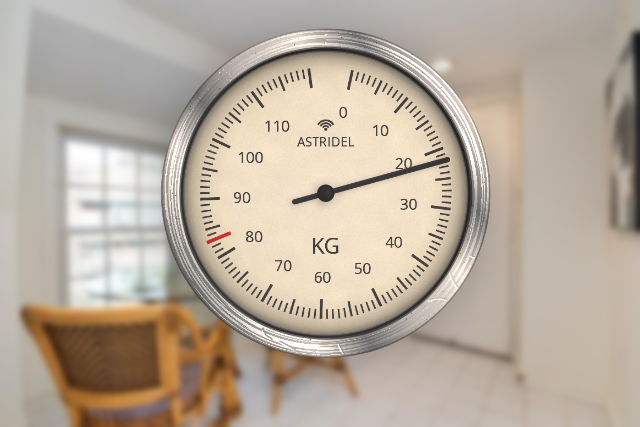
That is 22 kg
